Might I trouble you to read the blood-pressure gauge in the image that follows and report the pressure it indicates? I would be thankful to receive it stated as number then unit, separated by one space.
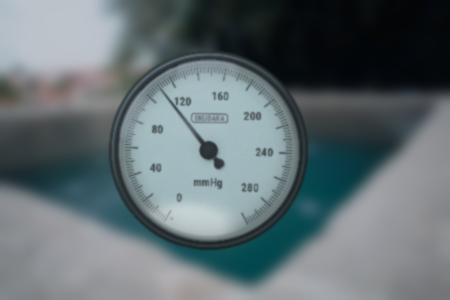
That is 110 mmHg
